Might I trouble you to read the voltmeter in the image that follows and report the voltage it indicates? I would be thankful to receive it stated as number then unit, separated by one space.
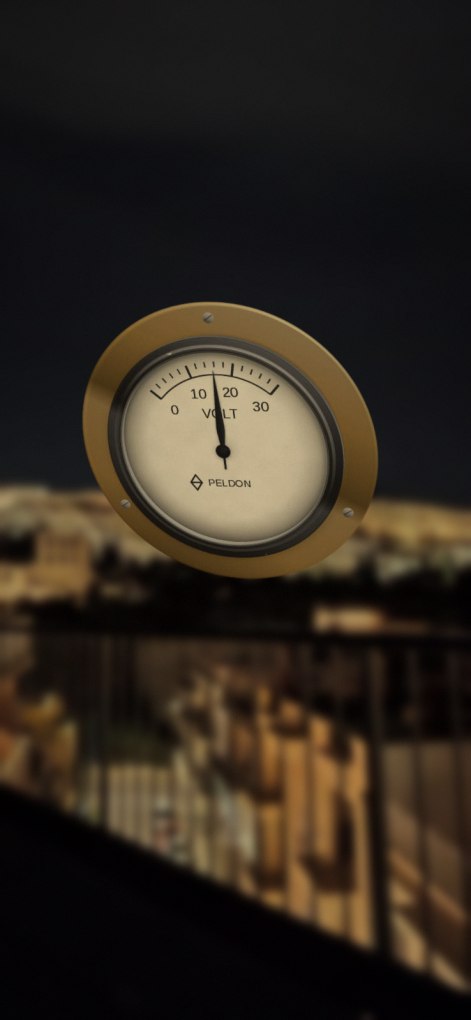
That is 16 V
